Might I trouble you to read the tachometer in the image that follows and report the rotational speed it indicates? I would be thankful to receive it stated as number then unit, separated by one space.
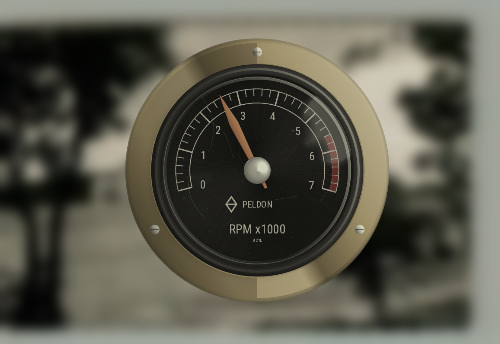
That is 2600 rpm
